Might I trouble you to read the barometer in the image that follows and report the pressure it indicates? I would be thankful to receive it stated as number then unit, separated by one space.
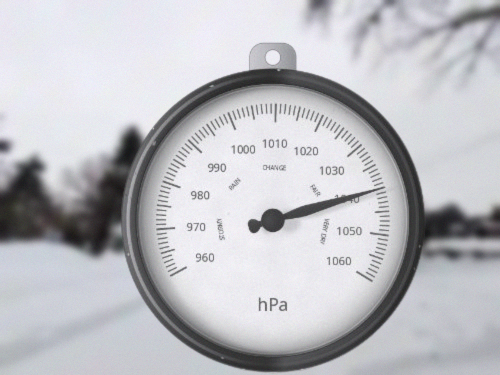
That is 1040 hPa
